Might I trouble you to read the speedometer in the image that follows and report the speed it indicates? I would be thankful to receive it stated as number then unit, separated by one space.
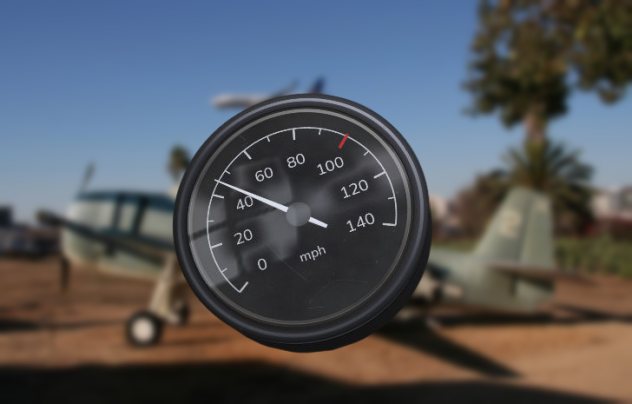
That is 45 mph
